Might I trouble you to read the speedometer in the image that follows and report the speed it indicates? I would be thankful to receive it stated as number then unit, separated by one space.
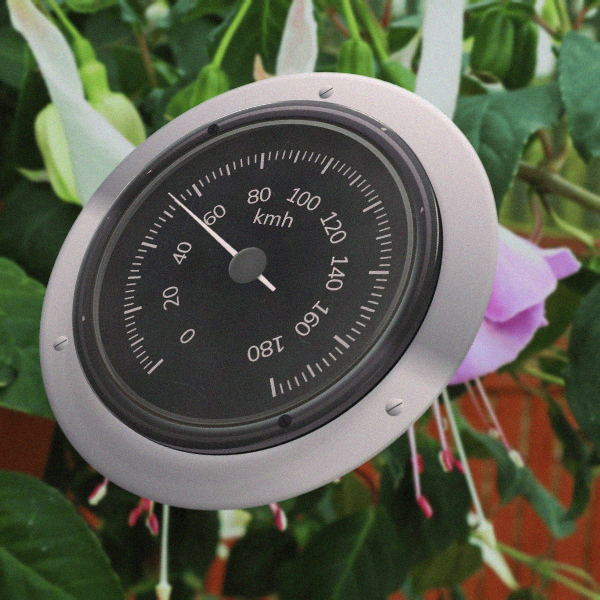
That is 54 km/h
